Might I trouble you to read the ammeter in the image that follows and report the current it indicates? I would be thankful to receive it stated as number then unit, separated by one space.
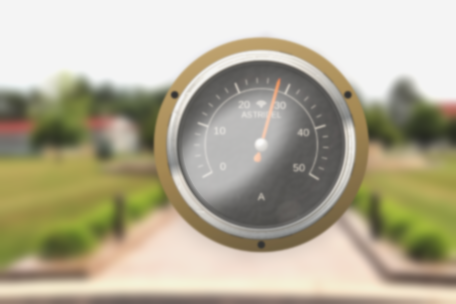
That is 28 A
